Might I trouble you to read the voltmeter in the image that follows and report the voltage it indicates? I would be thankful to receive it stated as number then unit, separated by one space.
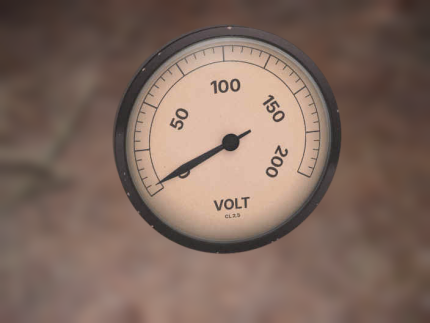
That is 5 V
